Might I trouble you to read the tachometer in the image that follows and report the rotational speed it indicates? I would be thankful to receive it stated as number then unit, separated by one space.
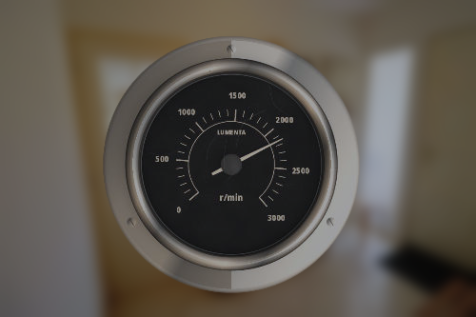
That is 2150 rpm
